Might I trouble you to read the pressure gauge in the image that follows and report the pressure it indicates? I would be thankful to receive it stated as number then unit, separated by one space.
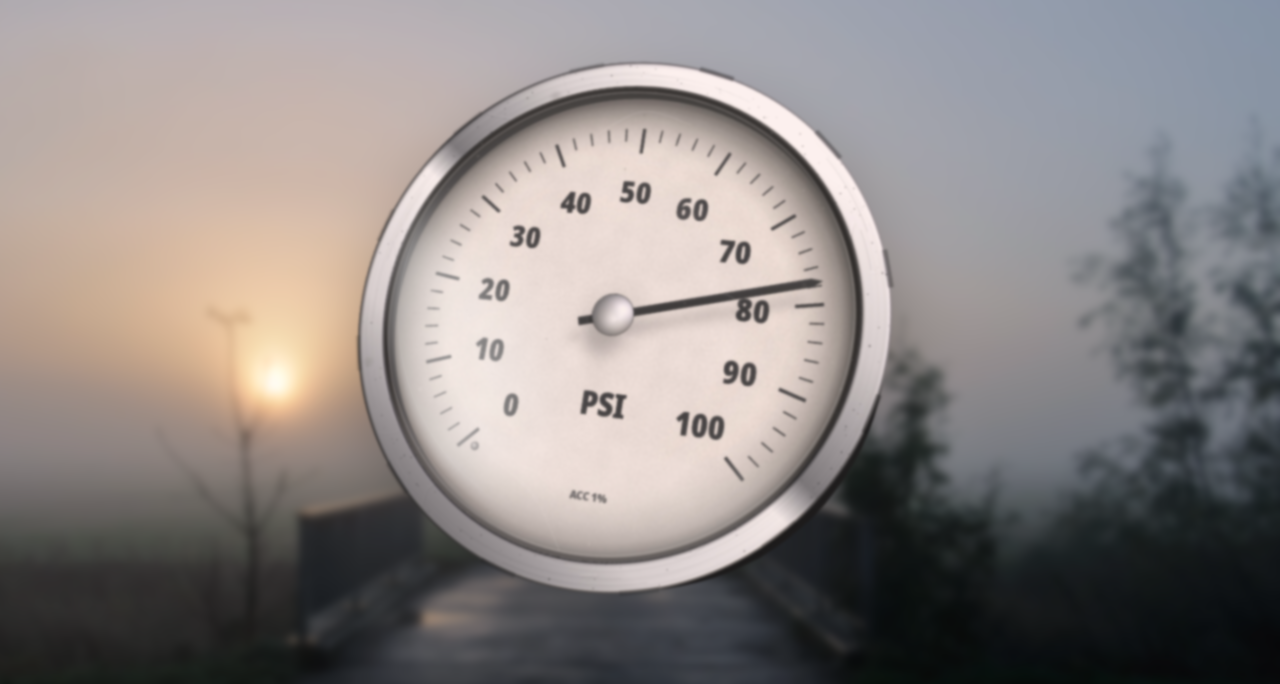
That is 78 psi
